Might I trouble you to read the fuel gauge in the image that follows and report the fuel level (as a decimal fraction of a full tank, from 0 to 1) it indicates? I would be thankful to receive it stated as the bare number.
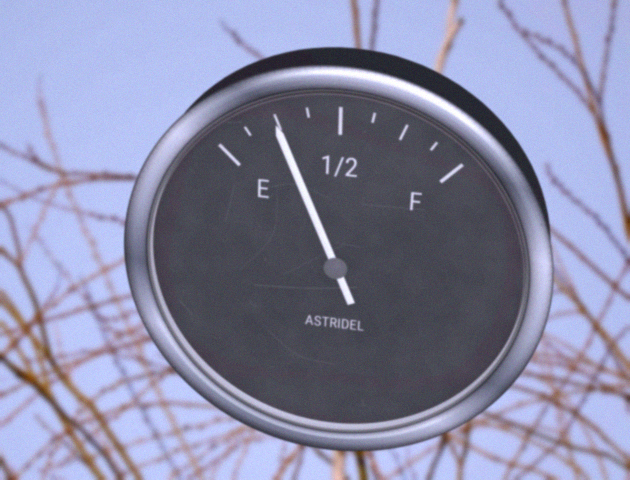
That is 0.25
